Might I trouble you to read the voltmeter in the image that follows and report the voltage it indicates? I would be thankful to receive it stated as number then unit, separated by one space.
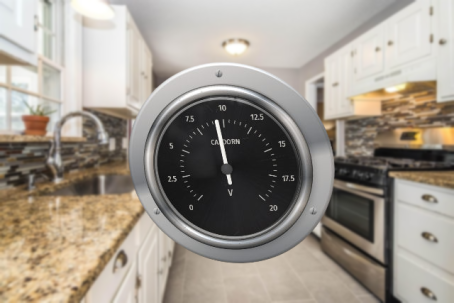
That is 9.5 V
